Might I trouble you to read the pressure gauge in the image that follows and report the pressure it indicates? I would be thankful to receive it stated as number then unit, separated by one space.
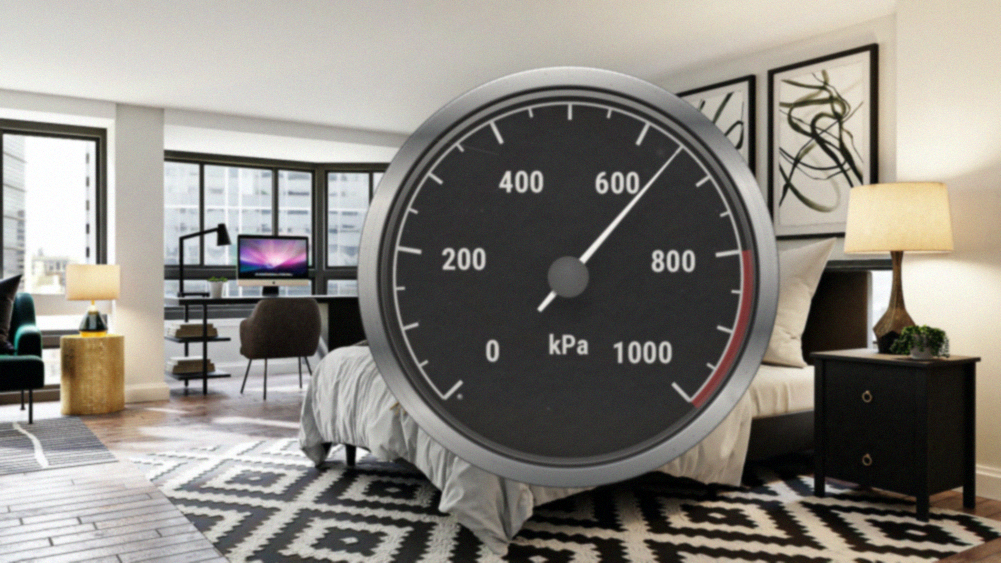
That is 650 kPa
